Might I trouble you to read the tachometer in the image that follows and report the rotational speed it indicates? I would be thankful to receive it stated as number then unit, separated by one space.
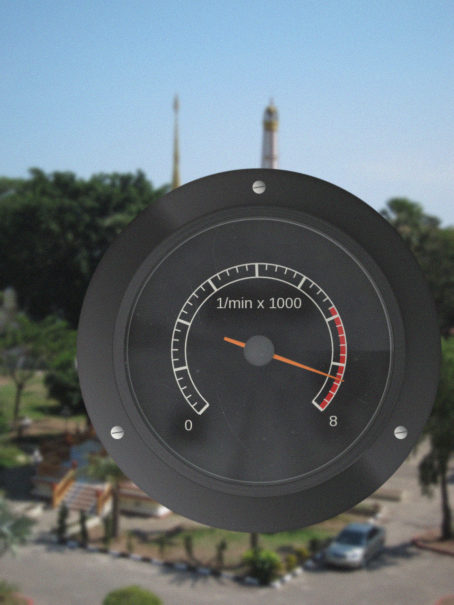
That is 7300 rpm
